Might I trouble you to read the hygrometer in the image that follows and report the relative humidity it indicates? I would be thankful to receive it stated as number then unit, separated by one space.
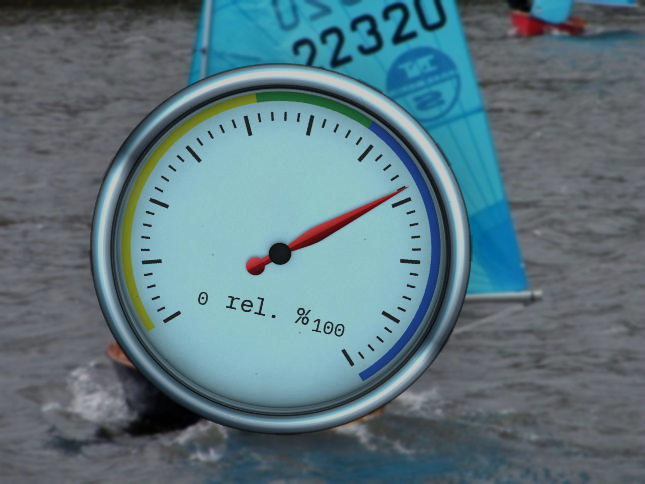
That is 68 %
